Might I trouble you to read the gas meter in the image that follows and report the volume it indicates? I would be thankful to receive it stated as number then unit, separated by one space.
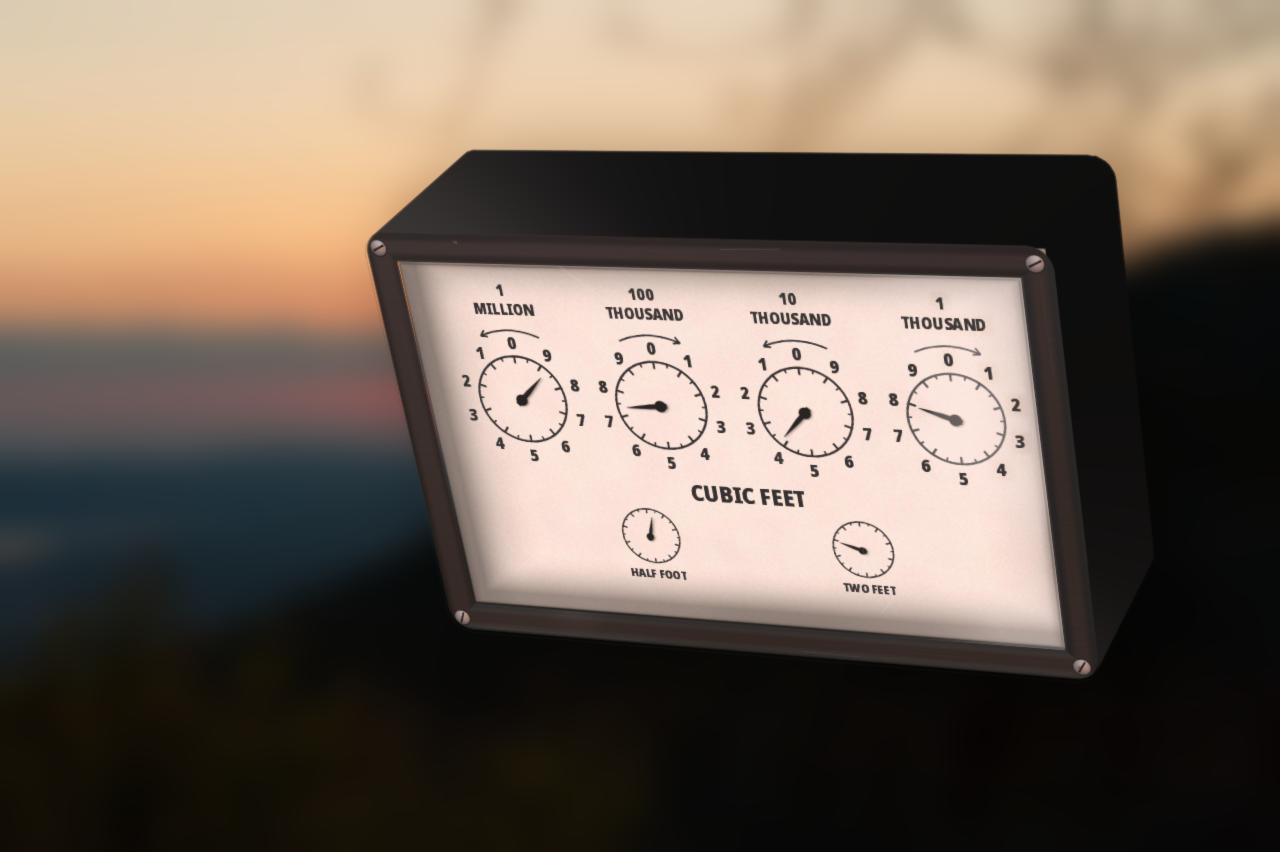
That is 873800 ft³
